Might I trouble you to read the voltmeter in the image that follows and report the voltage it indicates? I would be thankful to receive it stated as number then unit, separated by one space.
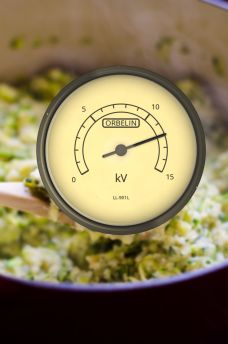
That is 12 kV
